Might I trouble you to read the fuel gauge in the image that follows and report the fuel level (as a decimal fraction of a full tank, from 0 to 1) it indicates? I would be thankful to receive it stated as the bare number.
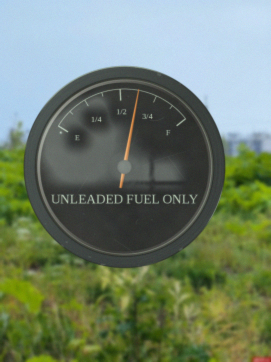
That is 0.625
